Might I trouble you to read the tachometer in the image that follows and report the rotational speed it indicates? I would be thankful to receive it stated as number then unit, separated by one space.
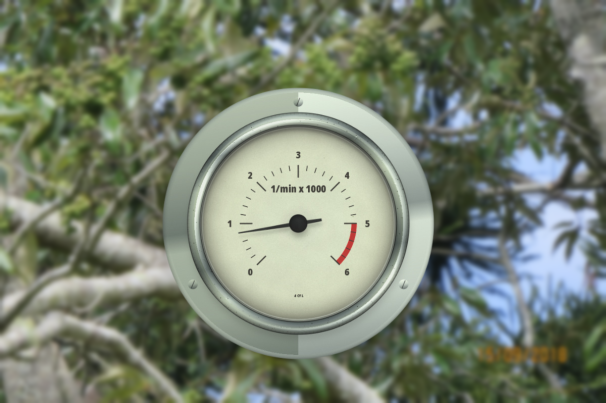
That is 800 rpm
